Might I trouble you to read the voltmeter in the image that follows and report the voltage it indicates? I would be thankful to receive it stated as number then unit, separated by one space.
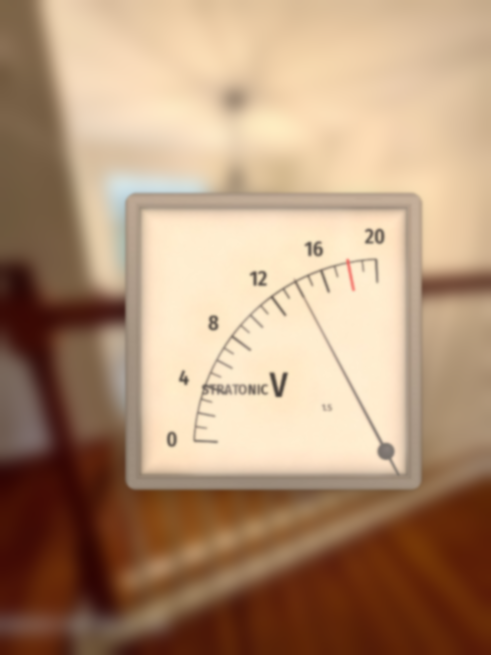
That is 14 V
